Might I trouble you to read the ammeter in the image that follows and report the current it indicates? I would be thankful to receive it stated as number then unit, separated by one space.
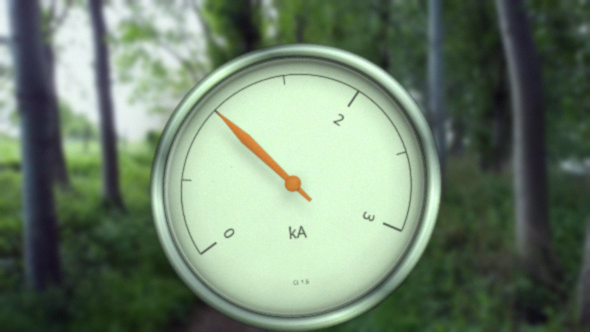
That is 1 kA
